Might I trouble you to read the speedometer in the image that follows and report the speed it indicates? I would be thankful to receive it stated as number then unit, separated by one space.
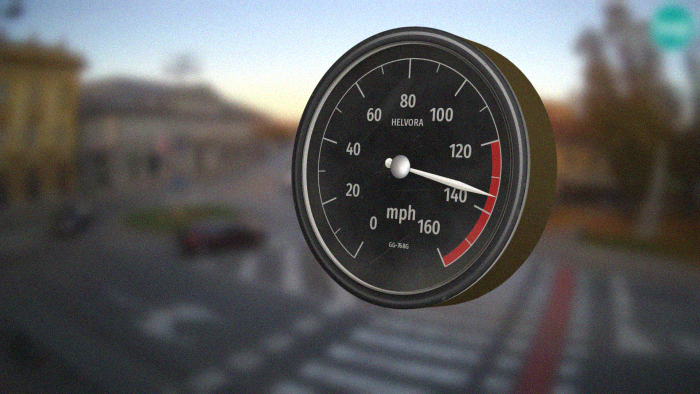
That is 135 mph
